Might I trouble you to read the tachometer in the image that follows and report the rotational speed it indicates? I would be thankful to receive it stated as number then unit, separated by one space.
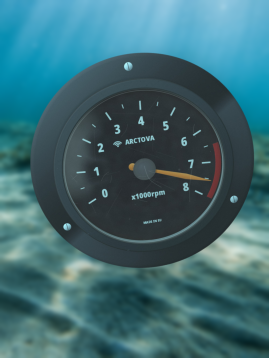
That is 7500 rpm
